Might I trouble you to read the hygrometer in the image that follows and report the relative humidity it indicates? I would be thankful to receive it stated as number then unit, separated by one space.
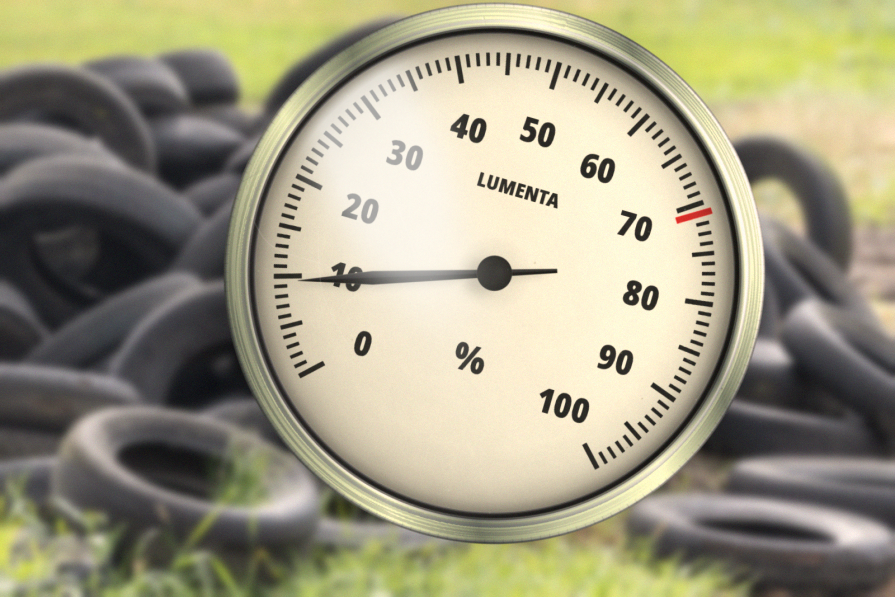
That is 9.5 %
